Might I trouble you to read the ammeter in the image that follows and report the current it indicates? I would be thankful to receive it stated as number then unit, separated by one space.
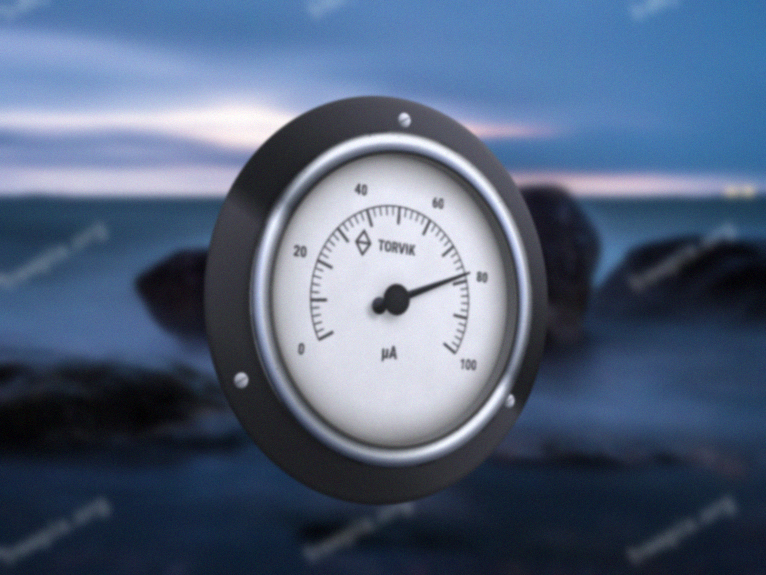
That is 78 µA
